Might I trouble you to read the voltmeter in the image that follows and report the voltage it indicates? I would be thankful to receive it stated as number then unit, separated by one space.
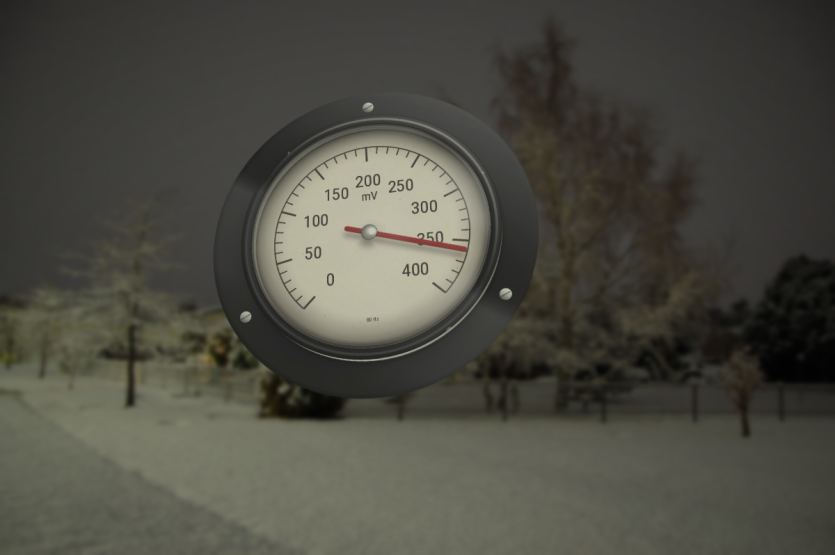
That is 360 mV
